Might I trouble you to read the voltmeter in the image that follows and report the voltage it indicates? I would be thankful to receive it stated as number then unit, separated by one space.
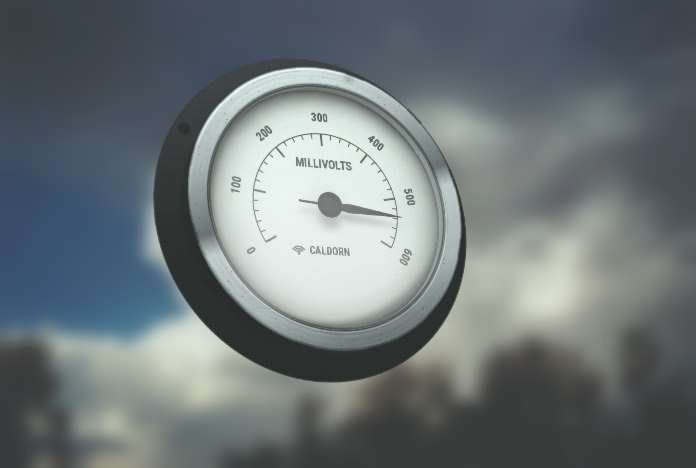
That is 540 mV
